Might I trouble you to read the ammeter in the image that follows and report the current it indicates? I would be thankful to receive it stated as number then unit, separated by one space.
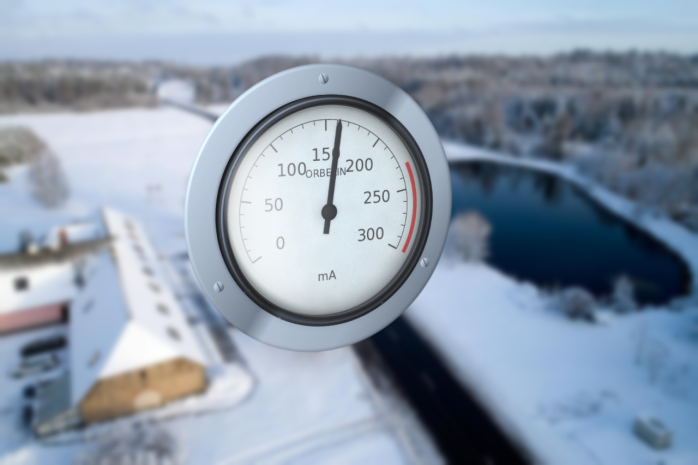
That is 160 mA
